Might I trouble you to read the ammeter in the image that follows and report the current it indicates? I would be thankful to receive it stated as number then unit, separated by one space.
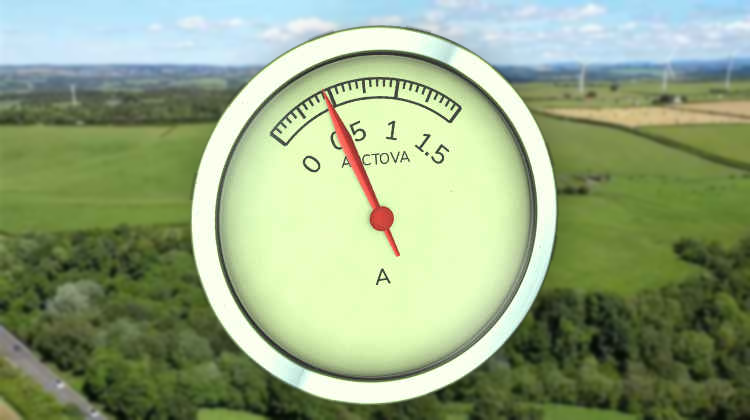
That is 0.45 A
